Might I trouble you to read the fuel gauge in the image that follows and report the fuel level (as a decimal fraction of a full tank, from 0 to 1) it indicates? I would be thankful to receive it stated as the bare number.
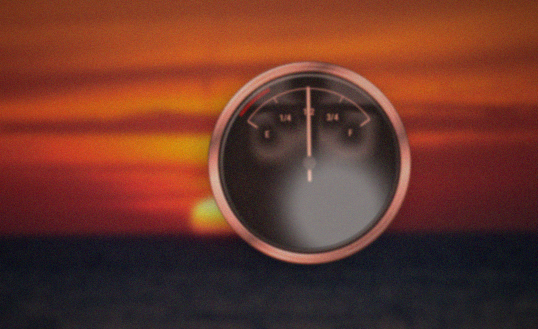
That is 0.5
